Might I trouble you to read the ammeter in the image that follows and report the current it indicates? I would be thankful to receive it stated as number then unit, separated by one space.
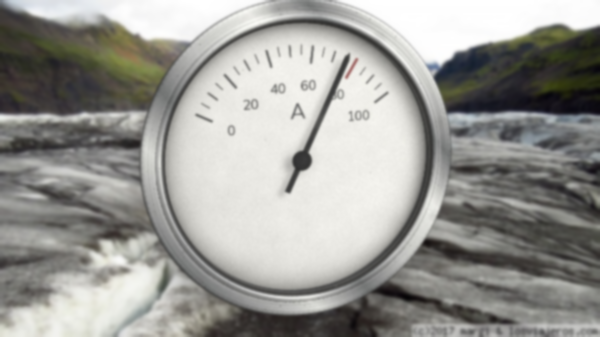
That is 75 A
